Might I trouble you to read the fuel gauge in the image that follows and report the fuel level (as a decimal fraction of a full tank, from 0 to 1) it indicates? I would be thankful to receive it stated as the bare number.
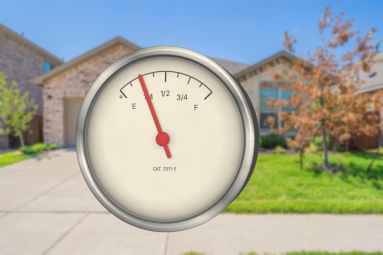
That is 0.25
